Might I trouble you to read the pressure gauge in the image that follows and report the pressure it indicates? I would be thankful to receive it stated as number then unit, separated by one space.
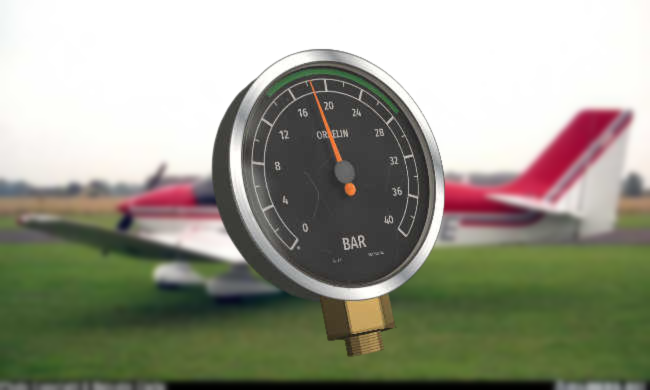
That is 18 bar
